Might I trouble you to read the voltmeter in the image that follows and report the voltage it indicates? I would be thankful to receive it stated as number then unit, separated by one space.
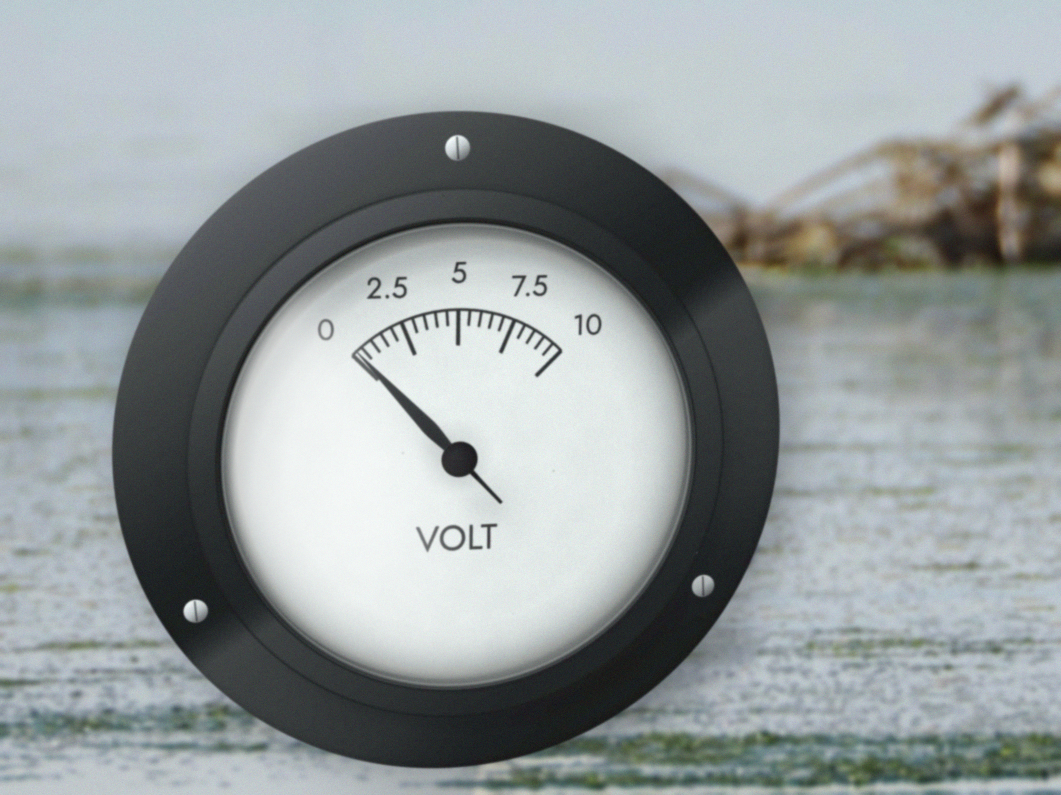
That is 0.25 V
